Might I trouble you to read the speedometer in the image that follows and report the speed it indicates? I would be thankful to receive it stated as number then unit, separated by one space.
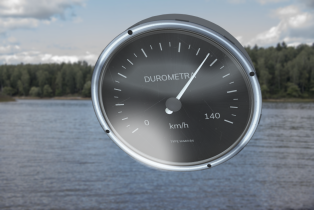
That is 95 km/h
